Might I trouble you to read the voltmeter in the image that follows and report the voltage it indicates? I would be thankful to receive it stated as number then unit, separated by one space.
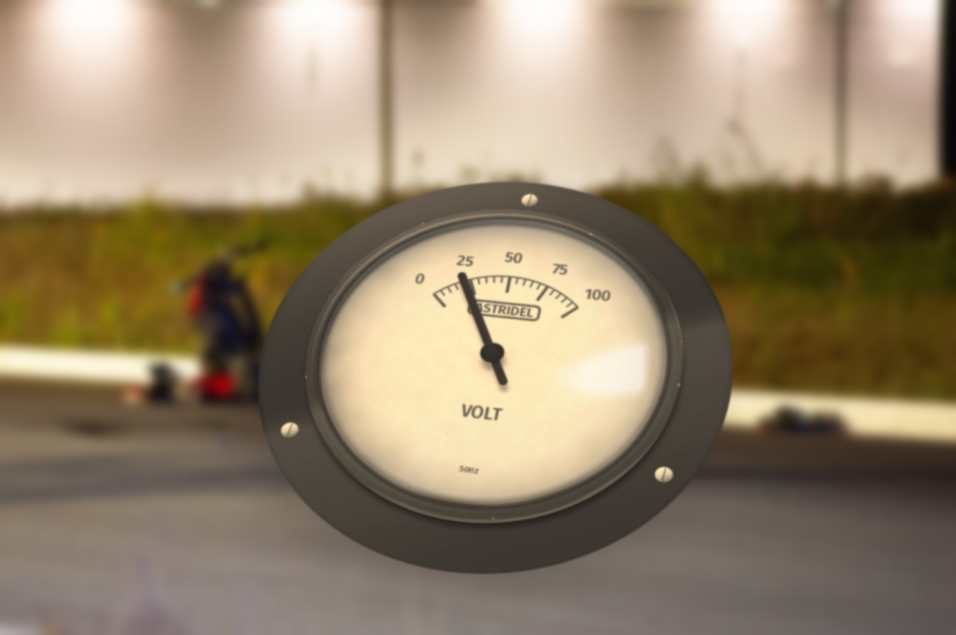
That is 20 V
